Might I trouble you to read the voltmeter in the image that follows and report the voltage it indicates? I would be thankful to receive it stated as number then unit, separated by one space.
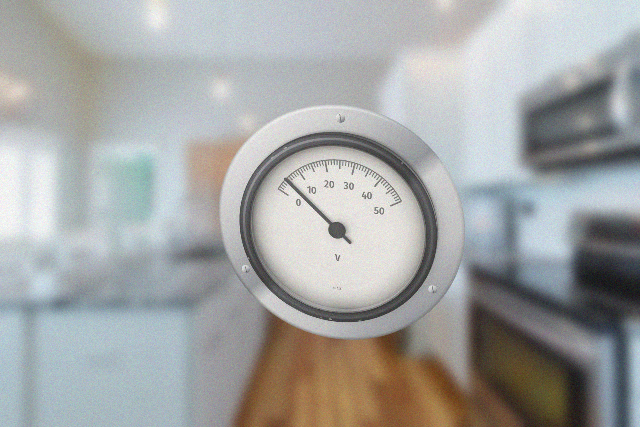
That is 5 V
